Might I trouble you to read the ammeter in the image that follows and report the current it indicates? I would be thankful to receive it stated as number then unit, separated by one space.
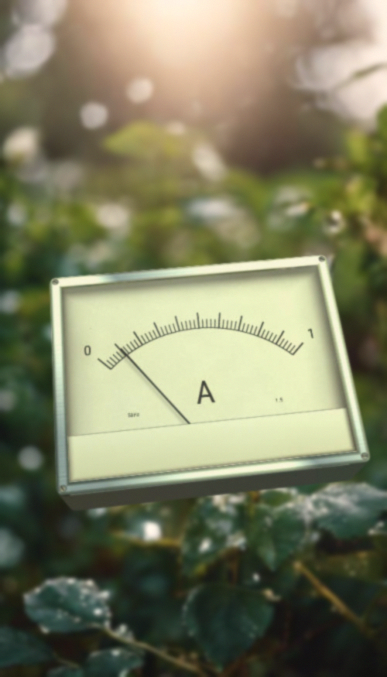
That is 0.1 A
